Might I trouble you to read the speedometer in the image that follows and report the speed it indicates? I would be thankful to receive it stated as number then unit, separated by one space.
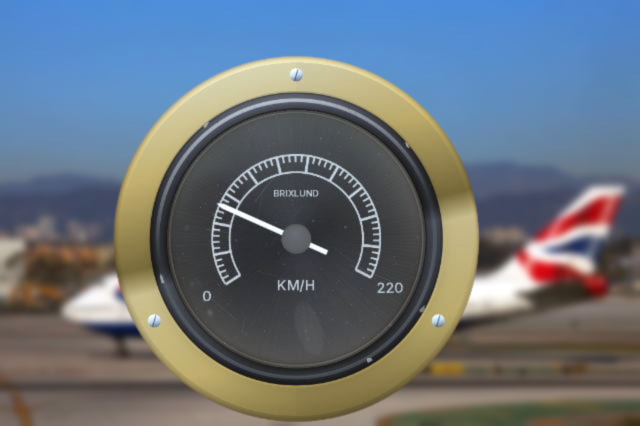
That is 52 km/h
